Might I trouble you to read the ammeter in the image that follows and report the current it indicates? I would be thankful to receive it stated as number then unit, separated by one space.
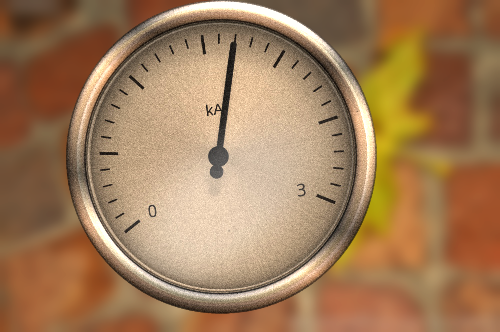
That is 1.7 kA
